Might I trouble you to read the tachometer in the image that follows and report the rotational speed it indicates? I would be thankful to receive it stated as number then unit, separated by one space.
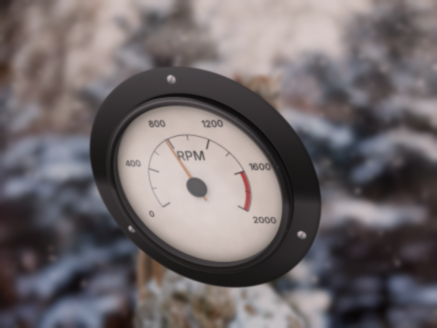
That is 800 rpm
